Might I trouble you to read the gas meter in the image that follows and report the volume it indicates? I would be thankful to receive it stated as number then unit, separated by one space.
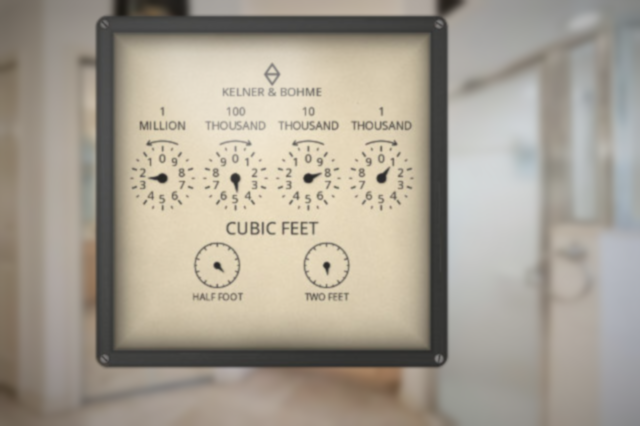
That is 248100 ft³
